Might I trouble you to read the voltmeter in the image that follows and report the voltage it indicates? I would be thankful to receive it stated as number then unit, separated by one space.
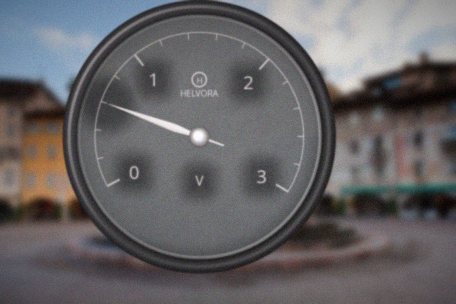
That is 0.6 V
